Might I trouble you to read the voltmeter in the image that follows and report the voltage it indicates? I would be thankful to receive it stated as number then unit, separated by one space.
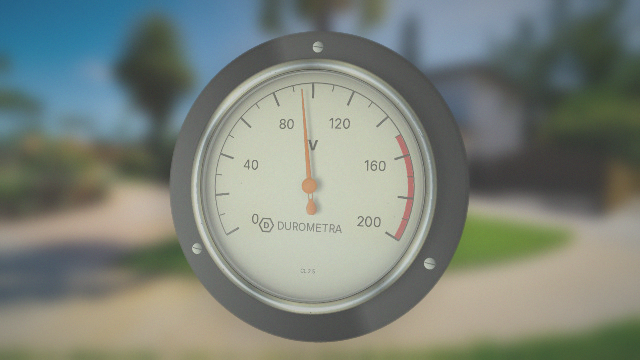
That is 95 V
